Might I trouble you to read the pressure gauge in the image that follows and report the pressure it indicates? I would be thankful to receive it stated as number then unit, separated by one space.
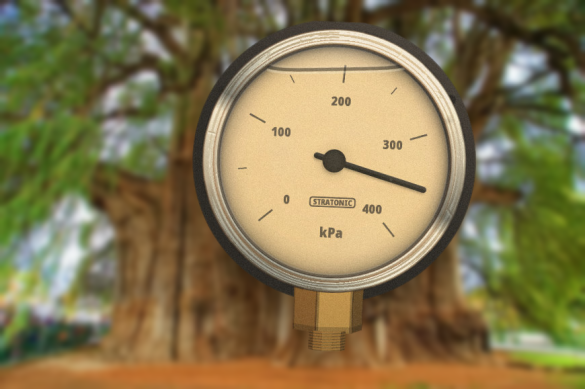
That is 350 kPa
